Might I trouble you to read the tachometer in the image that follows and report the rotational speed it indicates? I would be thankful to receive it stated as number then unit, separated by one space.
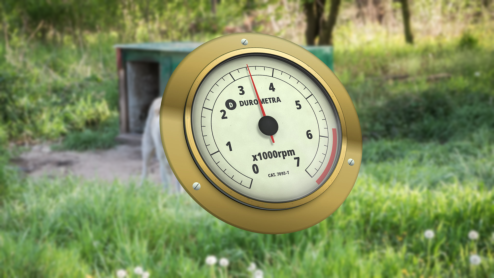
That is 3400 rpm
